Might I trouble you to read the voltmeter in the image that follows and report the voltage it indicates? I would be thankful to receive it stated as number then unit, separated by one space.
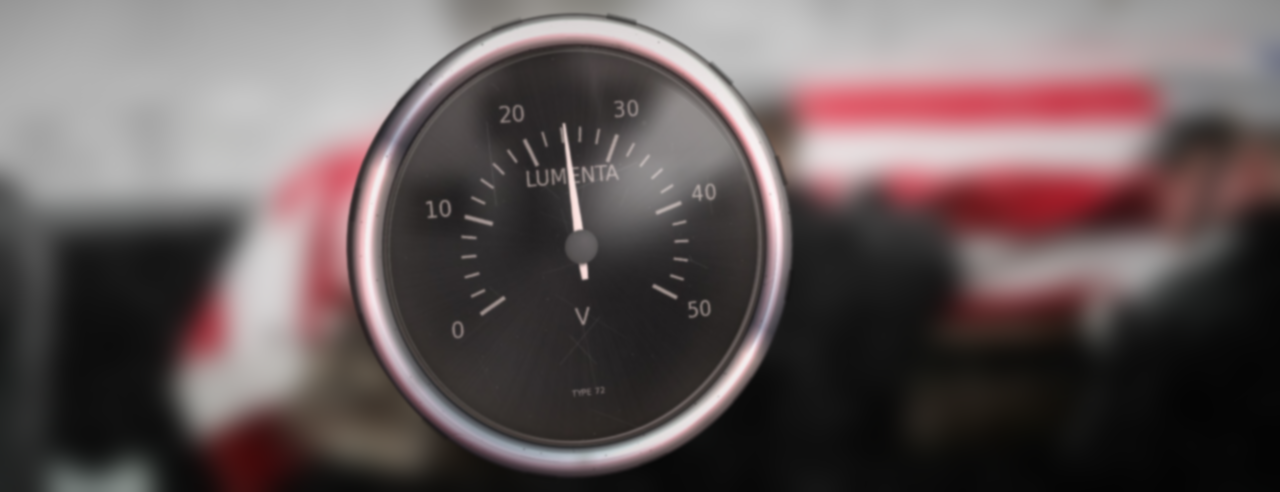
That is 24 V
